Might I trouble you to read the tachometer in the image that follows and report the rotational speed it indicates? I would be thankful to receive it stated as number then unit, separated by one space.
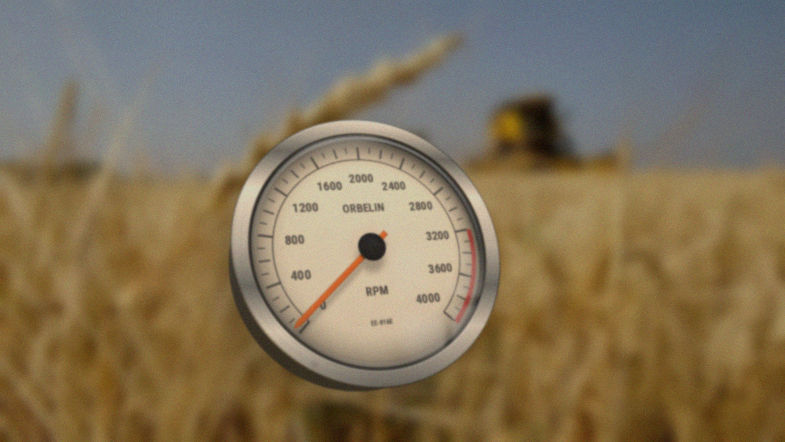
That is 50 rpm
